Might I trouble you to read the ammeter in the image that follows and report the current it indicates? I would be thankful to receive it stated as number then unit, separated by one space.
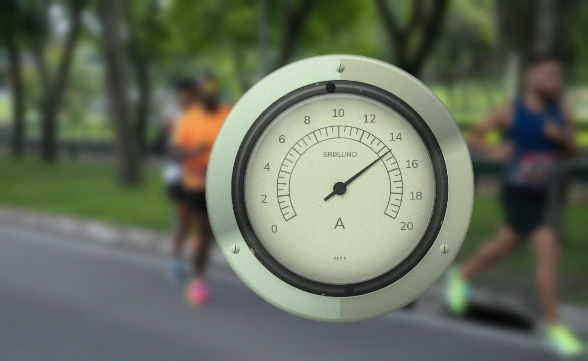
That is 14.5 A
